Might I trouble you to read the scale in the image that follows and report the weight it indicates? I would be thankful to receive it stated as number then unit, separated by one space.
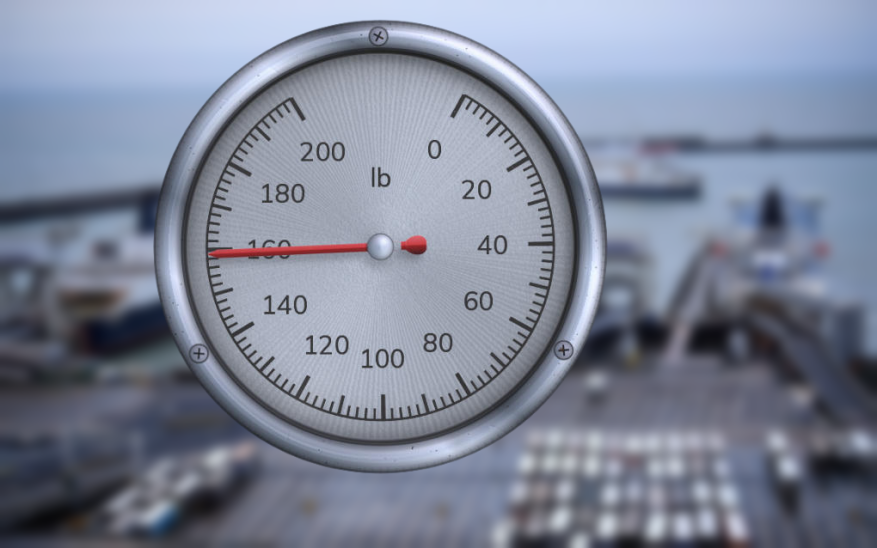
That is 159 lb
